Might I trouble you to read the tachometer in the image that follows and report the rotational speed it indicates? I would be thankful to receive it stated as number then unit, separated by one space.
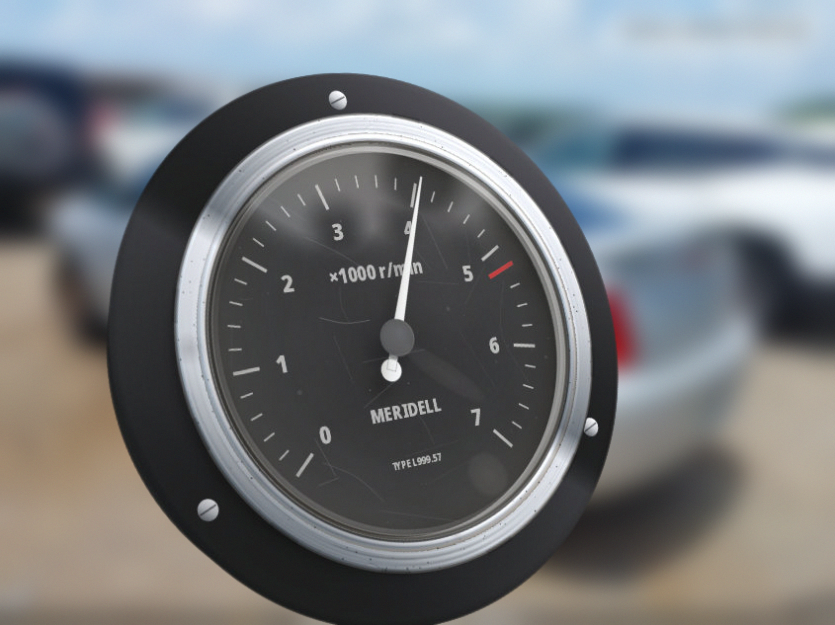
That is 4000 rpm
